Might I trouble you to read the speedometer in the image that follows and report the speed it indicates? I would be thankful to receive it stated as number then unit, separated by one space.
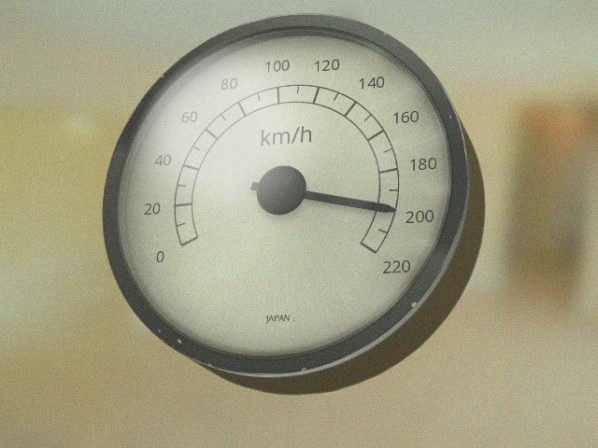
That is 200 km/h
